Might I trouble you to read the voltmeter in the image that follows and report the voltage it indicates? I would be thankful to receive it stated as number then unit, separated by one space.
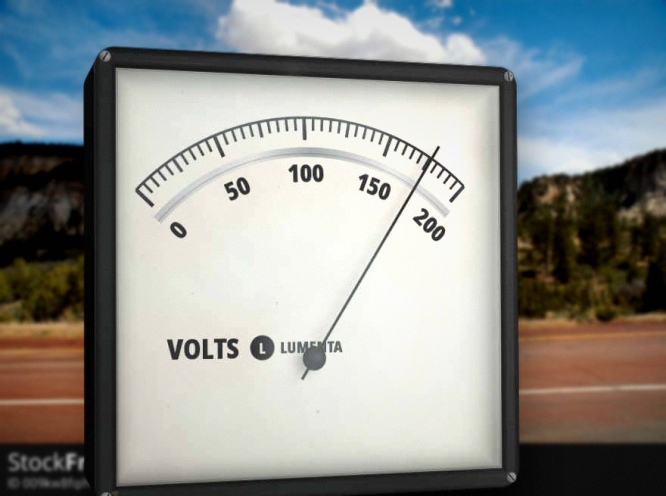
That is 175 V
